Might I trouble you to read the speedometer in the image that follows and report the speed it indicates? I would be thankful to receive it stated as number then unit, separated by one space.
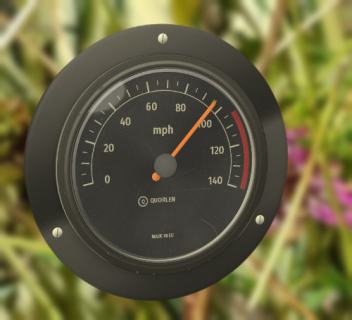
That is 95 mph
